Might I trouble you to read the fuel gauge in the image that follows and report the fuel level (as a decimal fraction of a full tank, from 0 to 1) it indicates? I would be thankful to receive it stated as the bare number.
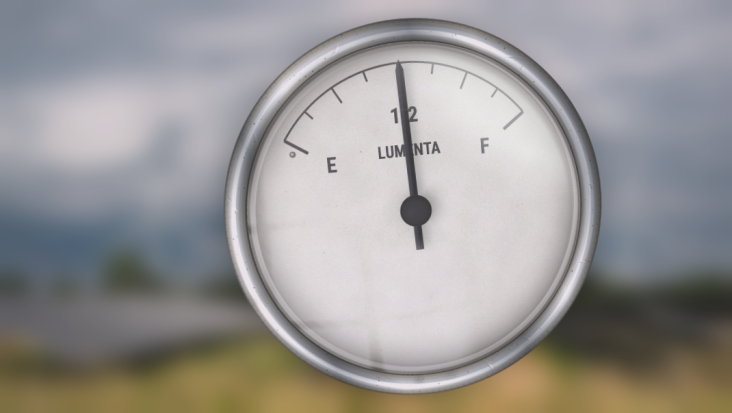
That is 0.5
